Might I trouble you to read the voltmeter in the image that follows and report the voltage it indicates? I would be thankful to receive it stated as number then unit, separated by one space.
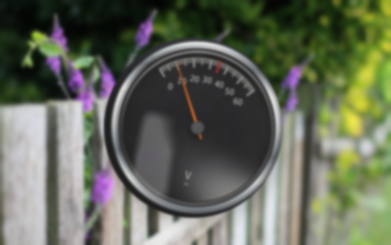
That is 10 V
